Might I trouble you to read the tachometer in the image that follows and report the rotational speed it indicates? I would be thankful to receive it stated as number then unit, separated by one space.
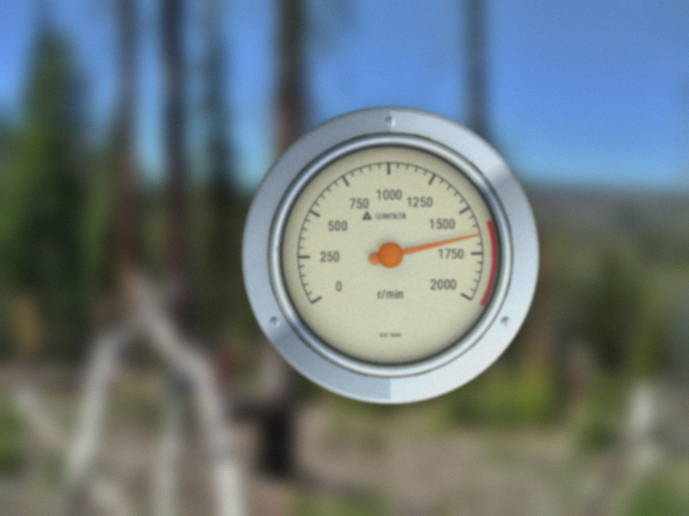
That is 1650 rpm
